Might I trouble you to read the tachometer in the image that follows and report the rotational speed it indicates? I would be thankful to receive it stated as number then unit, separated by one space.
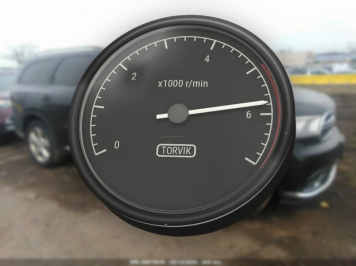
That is 5800 rpm
